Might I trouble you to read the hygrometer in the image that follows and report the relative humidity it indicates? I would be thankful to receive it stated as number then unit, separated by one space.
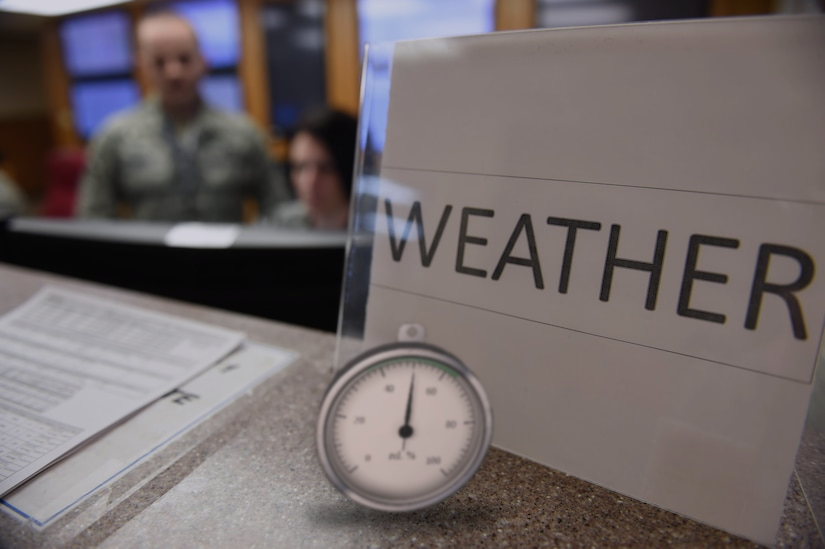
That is 50 %
